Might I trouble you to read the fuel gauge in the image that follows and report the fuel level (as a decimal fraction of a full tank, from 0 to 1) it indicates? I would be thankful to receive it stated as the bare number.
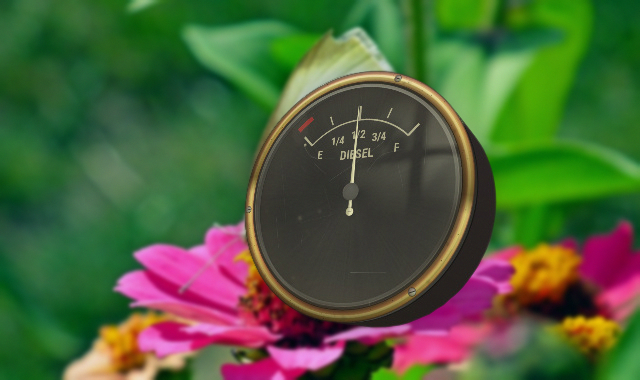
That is 0.5
